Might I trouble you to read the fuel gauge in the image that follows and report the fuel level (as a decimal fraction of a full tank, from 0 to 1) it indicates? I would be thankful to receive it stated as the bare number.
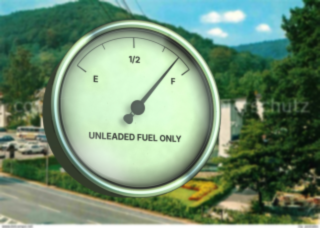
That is 0.875
